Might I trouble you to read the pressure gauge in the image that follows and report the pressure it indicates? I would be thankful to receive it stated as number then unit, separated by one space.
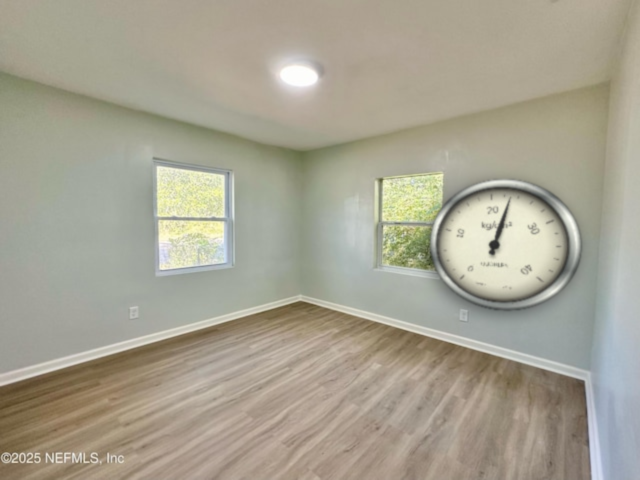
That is 23 kg/cm²
